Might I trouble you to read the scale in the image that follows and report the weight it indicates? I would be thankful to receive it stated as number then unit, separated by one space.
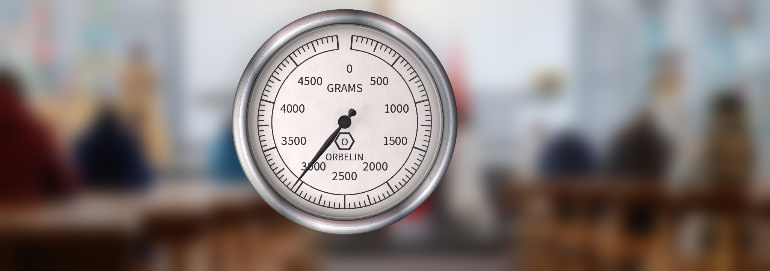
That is 3050 g
